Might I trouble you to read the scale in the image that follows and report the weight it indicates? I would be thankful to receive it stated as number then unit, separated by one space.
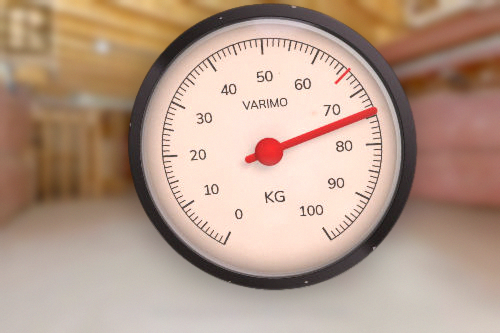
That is 74 kg
